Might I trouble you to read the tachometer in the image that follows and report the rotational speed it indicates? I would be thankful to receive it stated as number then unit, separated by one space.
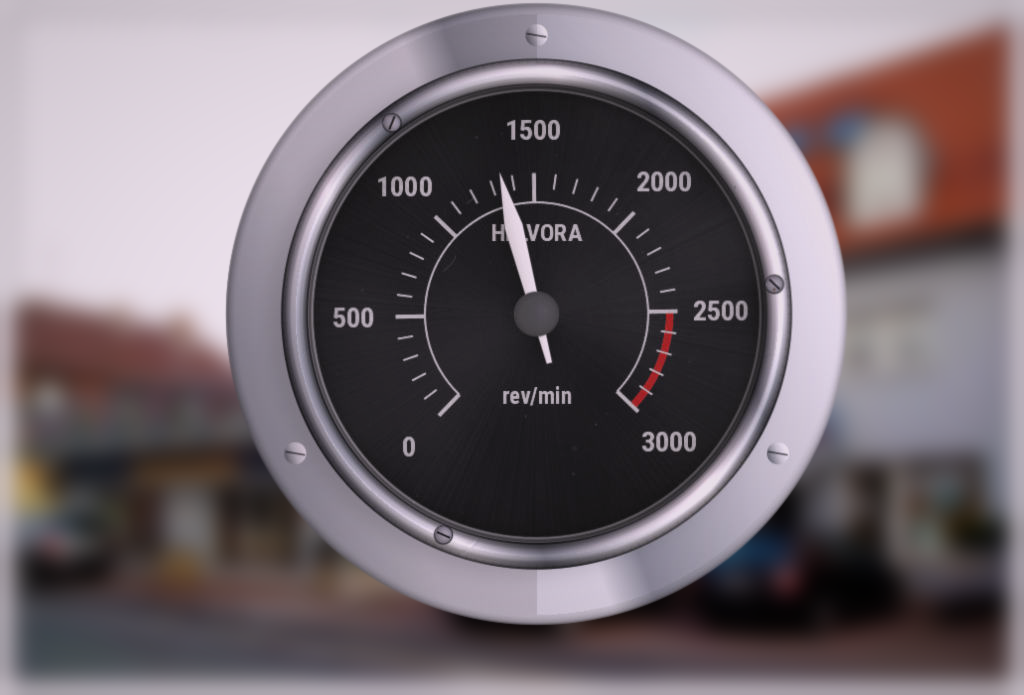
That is 1350 rpm
